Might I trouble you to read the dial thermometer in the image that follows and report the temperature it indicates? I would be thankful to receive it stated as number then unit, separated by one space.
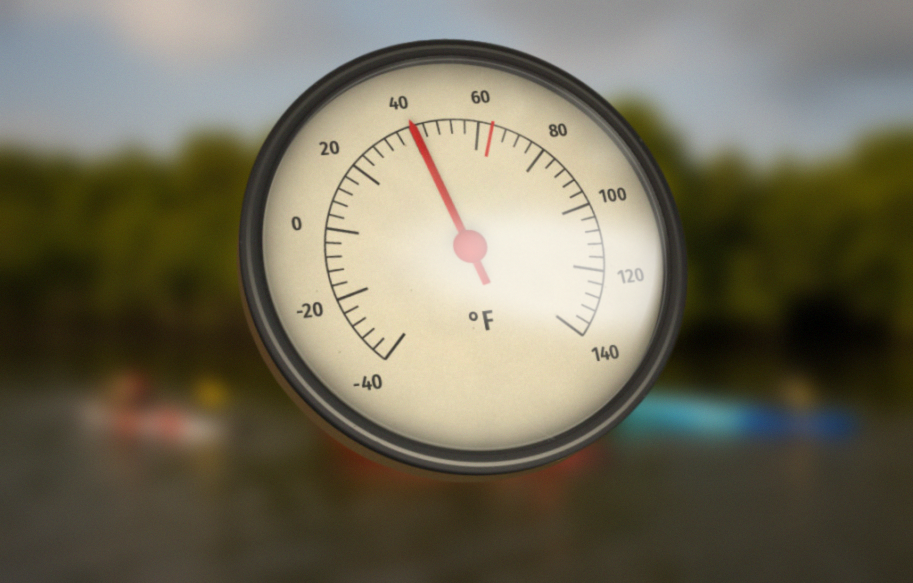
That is 40 °F
